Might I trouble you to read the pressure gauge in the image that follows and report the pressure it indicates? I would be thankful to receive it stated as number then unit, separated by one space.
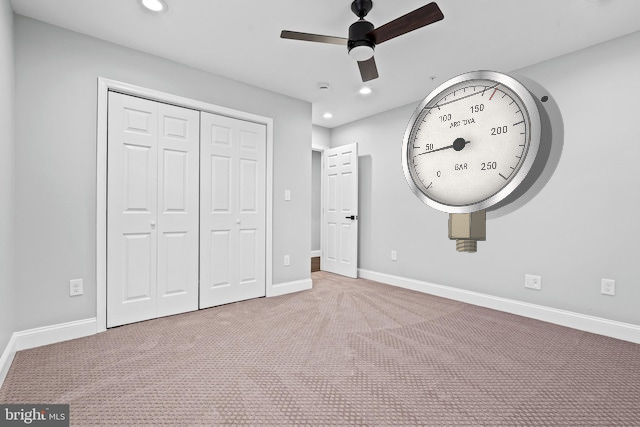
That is 40 bar
